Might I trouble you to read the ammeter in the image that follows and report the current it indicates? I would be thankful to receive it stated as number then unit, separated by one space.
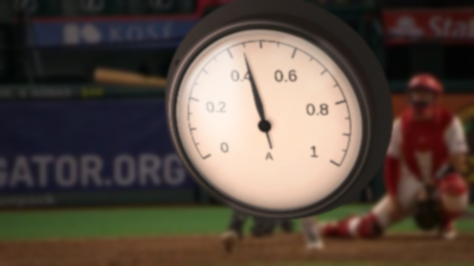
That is 0.45 A
